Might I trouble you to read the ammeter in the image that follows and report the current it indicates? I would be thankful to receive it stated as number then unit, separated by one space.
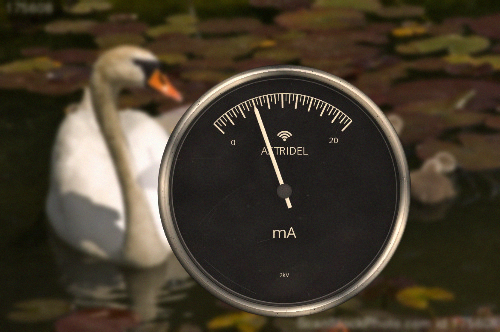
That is 6 mA
